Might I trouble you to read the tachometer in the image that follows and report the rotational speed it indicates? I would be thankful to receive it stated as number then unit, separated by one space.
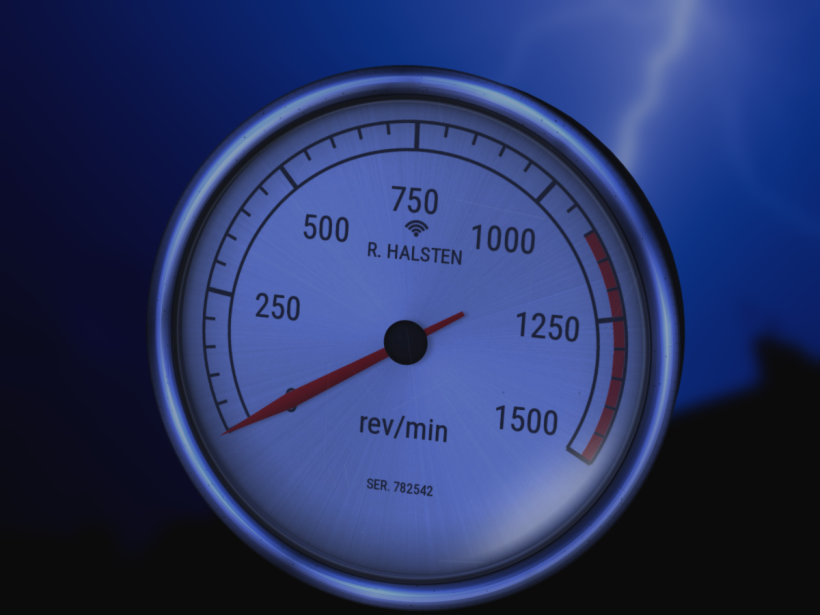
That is 0 rpm
